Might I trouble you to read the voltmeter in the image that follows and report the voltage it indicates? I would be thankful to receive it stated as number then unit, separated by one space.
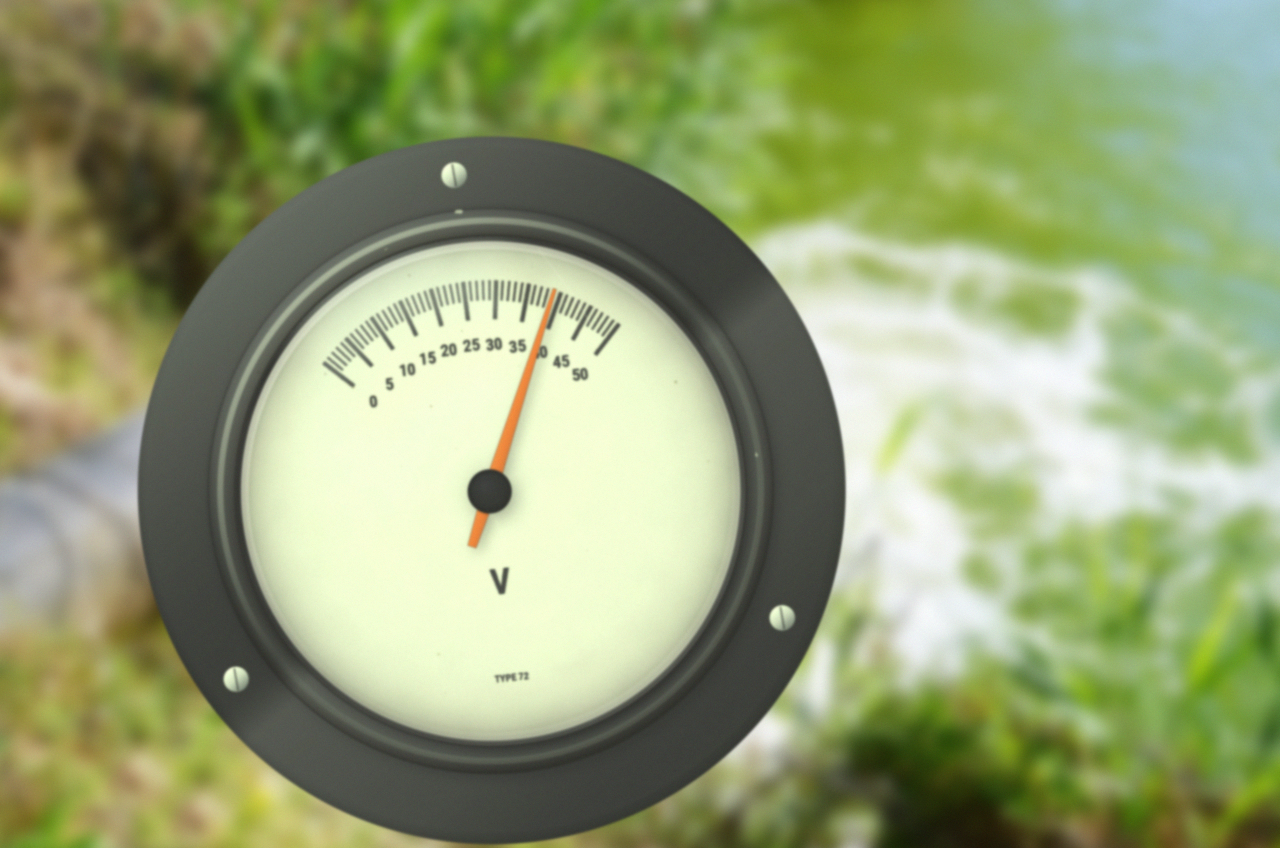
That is 39 V
